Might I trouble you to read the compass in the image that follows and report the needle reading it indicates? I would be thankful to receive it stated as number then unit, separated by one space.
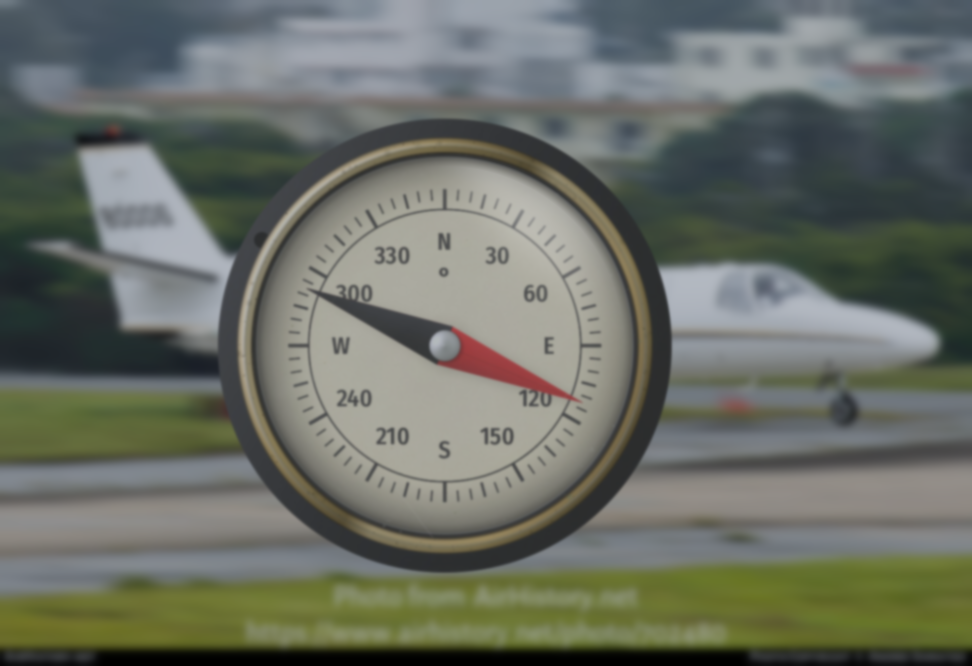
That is 112.5 °
